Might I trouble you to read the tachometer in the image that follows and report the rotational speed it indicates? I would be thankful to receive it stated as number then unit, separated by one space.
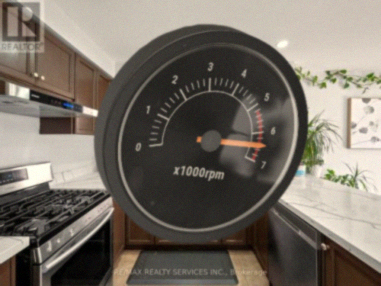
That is 6400 rpm
